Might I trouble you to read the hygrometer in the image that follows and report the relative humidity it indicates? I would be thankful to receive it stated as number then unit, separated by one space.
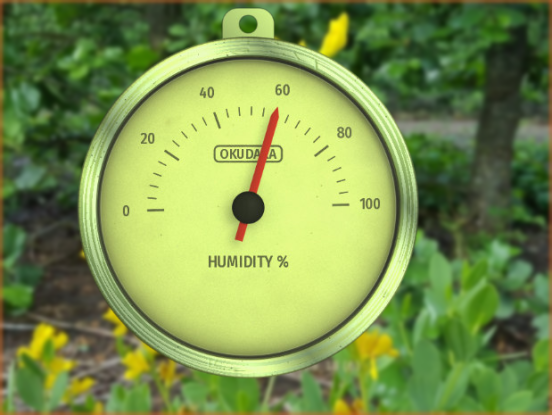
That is 60 %
